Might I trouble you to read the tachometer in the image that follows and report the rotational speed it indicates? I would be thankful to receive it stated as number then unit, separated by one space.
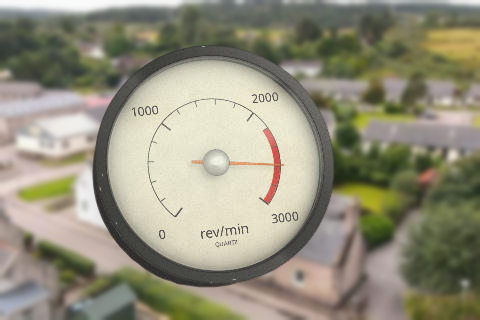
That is 2600 rpm
